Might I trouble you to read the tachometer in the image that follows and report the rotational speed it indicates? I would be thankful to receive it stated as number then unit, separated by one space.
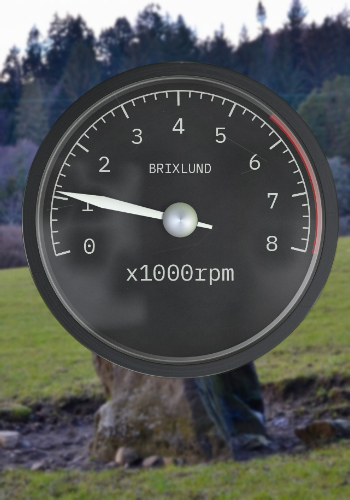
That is 1100 rpm
